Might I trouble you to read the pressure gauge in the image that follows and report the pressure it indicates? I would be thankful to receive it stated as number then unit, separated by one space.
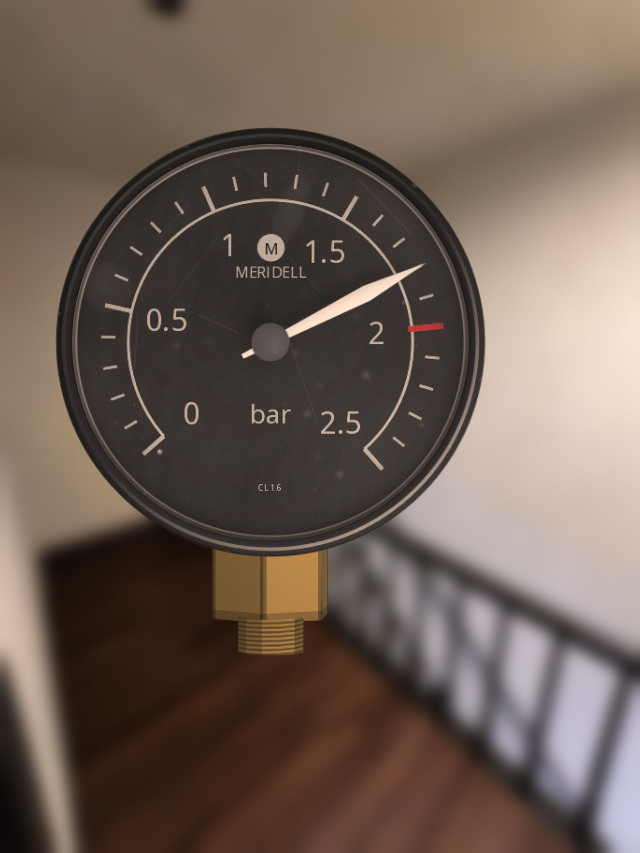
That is 1.8 bar
